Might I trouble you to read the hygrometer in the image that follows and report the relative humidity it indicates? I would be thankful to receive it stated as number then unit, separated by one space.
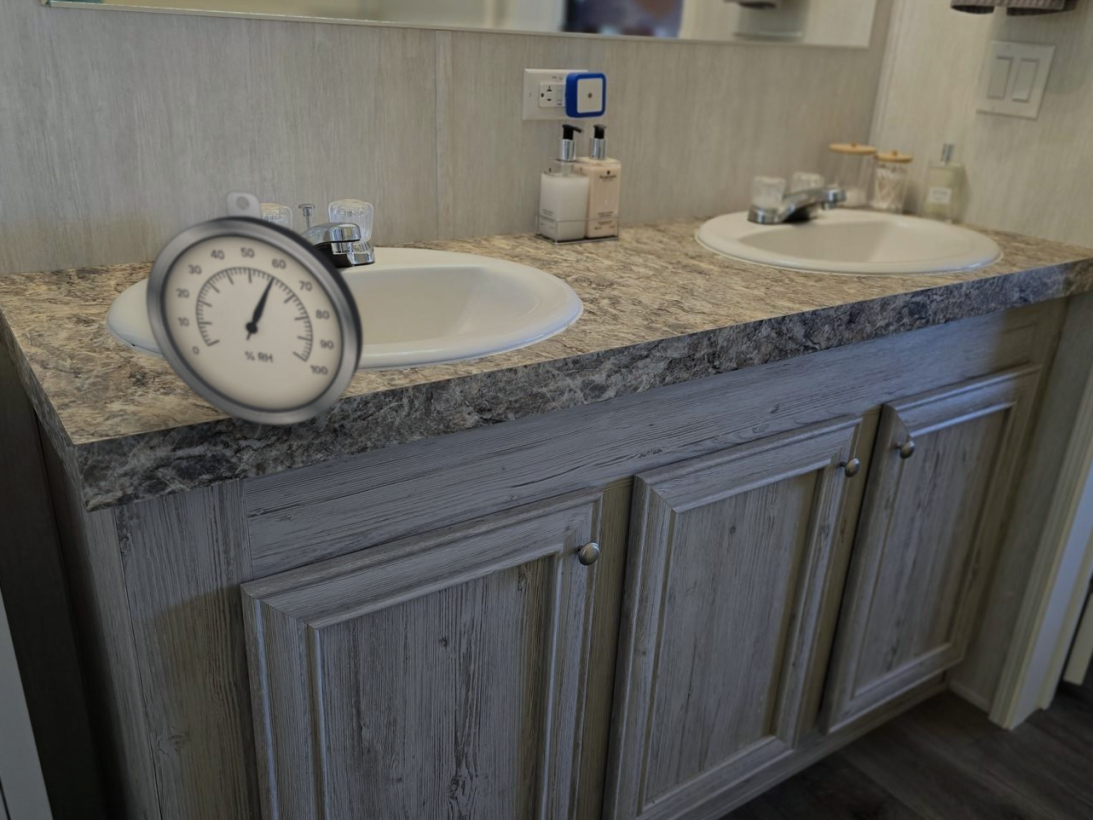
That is 60 %
